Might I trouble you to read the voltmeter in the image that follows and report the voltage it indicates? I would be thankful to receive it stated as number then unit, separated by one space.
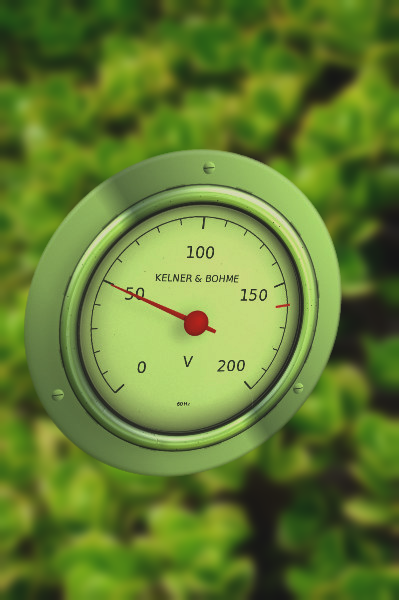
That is 50 V
